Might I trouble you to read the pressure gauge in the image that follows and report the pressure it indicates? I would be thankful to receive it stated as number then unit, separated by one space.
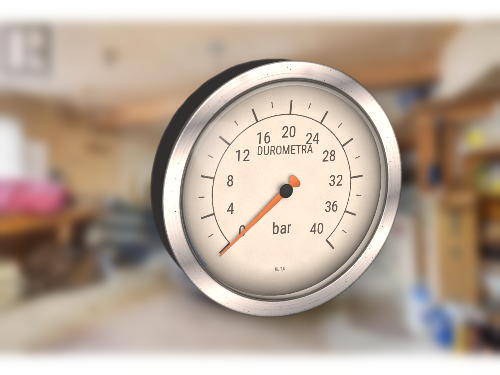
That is 0 bar
